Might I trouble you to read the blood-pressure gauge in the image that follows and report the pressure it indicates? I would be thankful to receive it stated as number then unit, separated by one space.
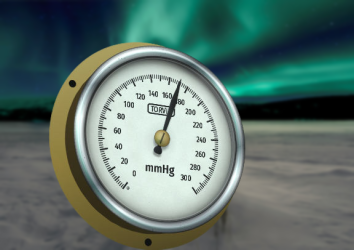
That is 170 mmHg
